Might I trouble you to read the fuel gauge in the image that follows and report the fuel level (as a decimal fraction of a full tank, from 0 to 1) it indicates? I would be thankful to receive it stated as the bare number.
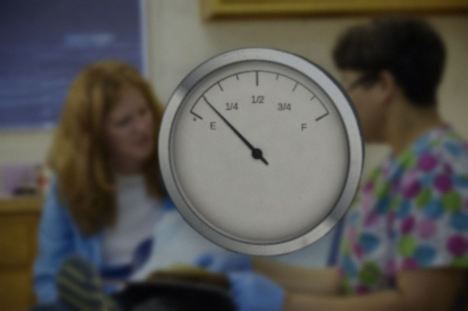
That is 0.125
